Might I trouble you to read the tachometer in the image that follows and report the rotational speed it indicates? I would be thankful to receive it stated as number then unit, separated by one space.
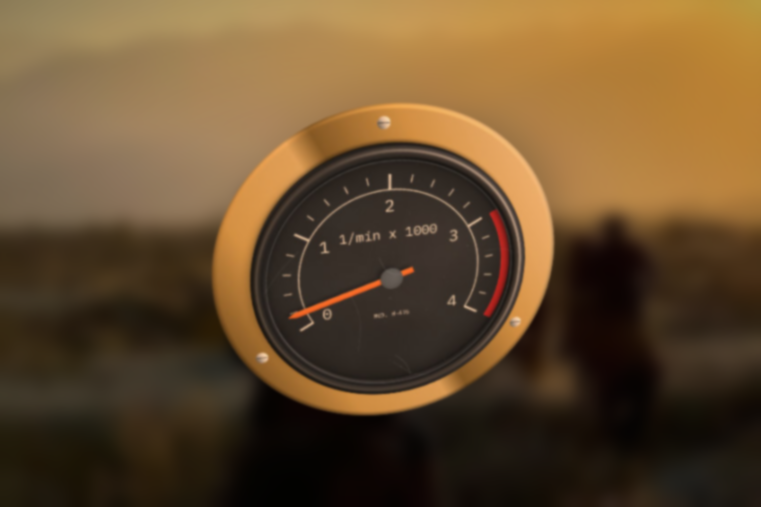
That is 200 rpm
